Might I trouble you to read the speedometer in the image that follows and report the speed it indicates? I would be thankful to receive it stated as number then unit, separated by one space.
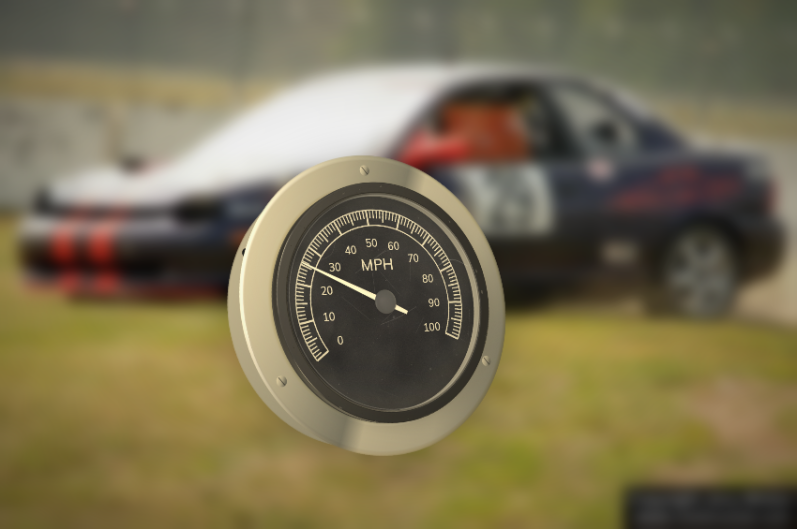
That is 25 mph
